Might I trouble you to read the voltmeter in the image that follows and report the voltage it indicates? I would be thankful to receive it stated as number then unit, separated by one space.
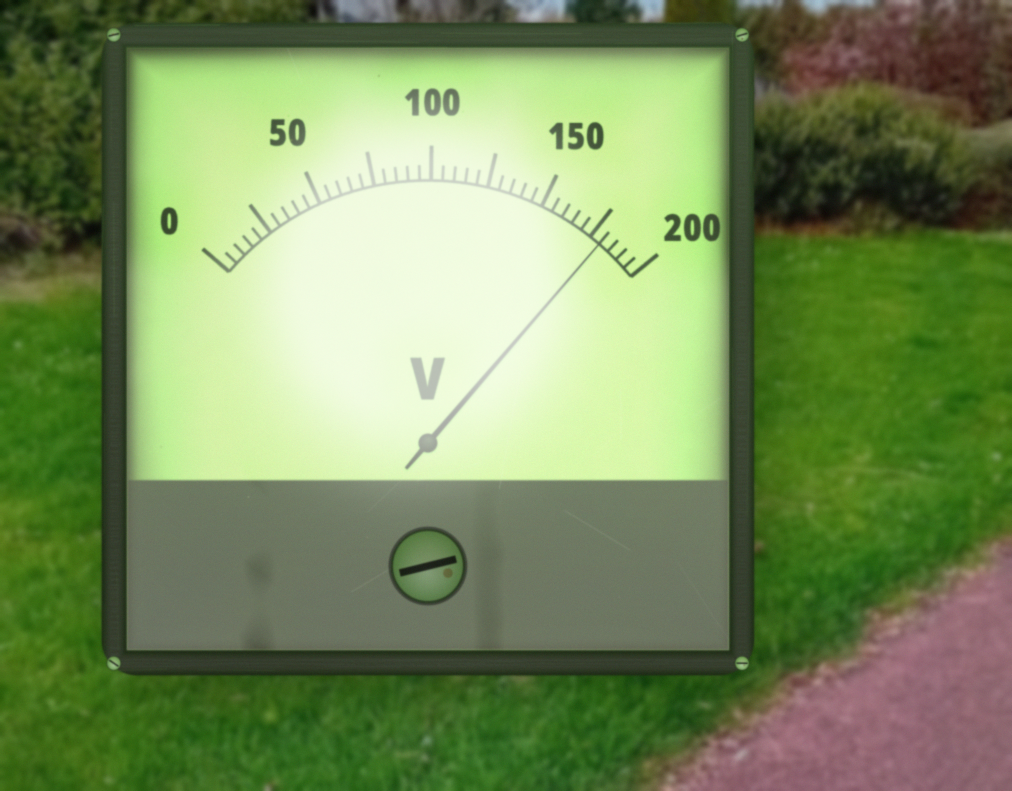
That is 180 V
